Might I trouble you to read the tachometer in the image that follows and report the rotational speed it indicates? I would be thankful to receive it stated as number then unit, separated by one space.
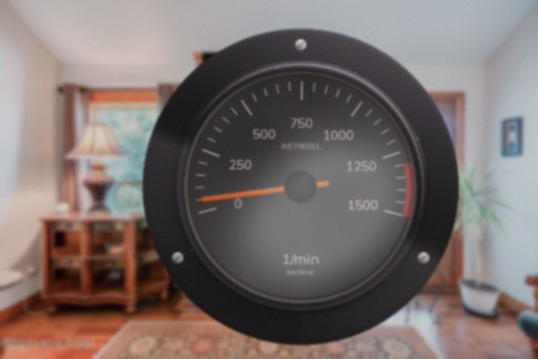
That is 50 rpm
